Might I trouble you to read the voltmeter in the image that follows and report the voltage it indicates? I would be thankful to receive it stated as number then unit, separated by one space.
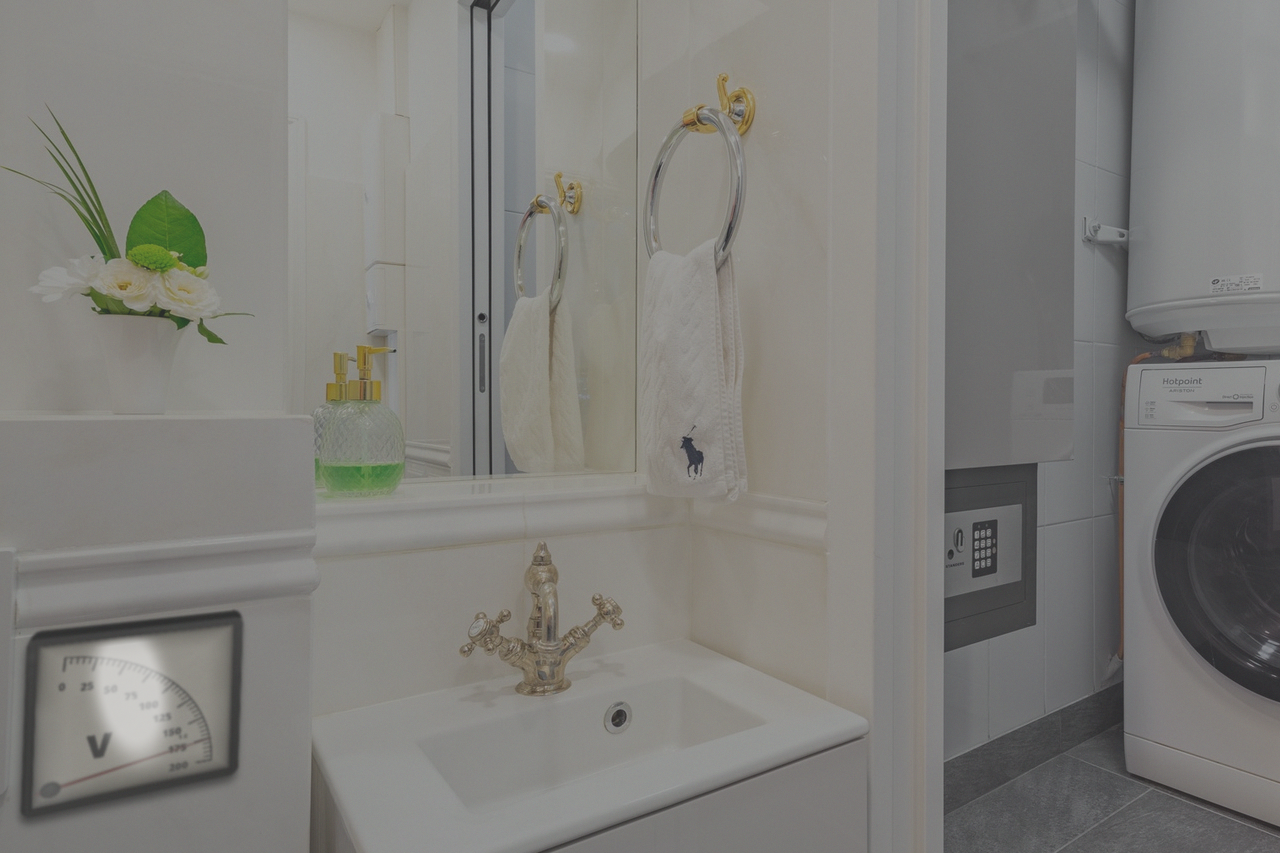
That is 175 V
